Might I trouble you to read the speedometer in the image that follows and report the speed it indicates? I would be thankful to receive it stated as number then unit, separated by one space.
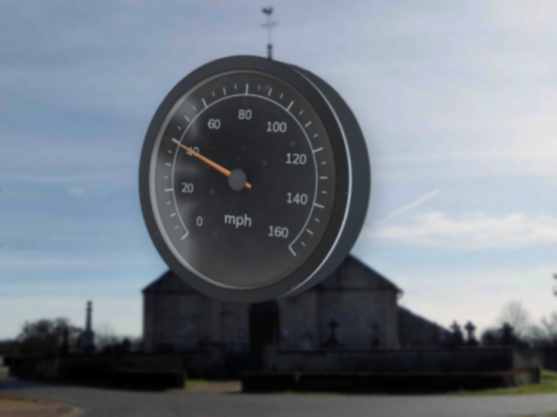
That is 40 mph
